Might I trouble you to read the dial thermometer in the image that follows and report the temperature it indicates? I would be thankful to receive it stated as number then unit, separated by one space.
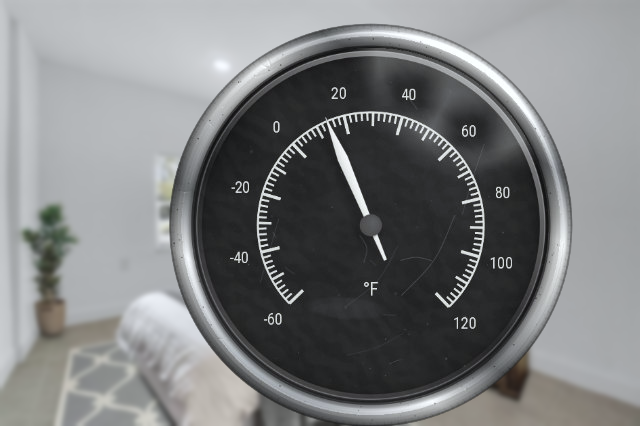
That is 14 °F
